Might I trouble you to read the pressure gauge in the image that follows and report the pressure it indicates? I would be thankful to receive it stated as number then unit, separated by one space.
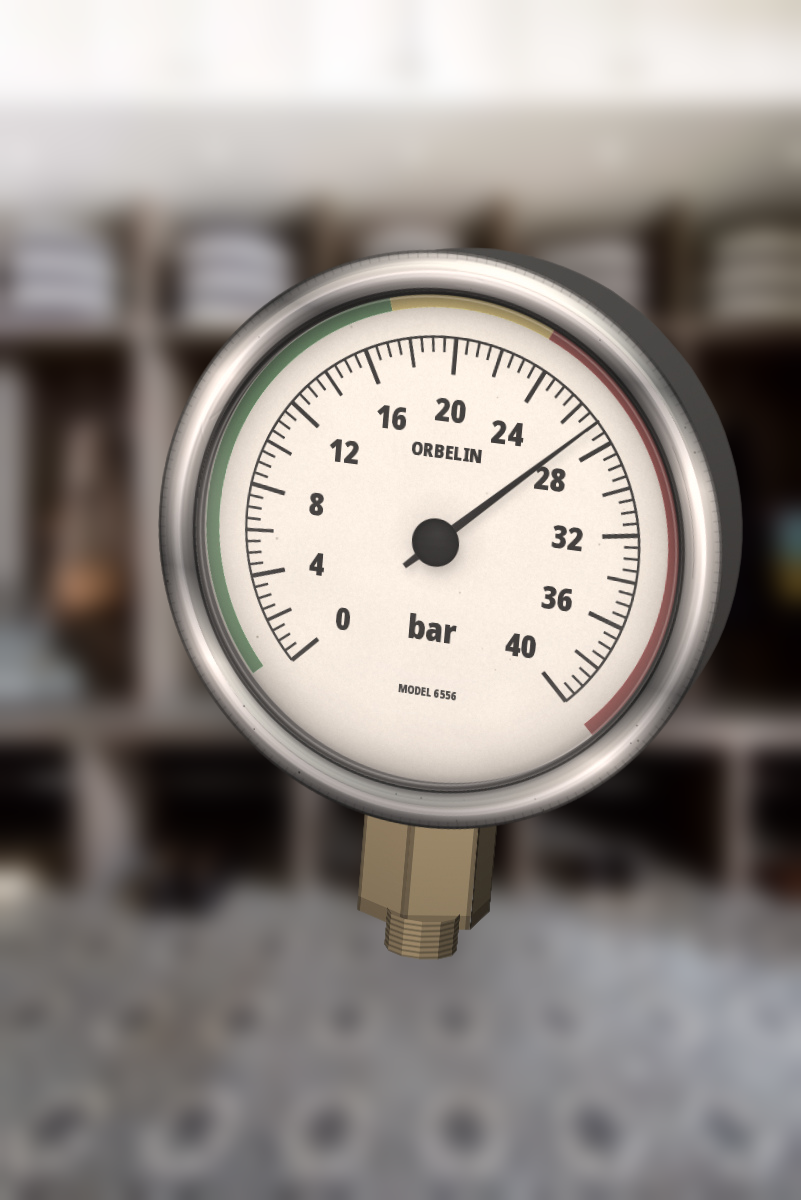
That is 27 bar
